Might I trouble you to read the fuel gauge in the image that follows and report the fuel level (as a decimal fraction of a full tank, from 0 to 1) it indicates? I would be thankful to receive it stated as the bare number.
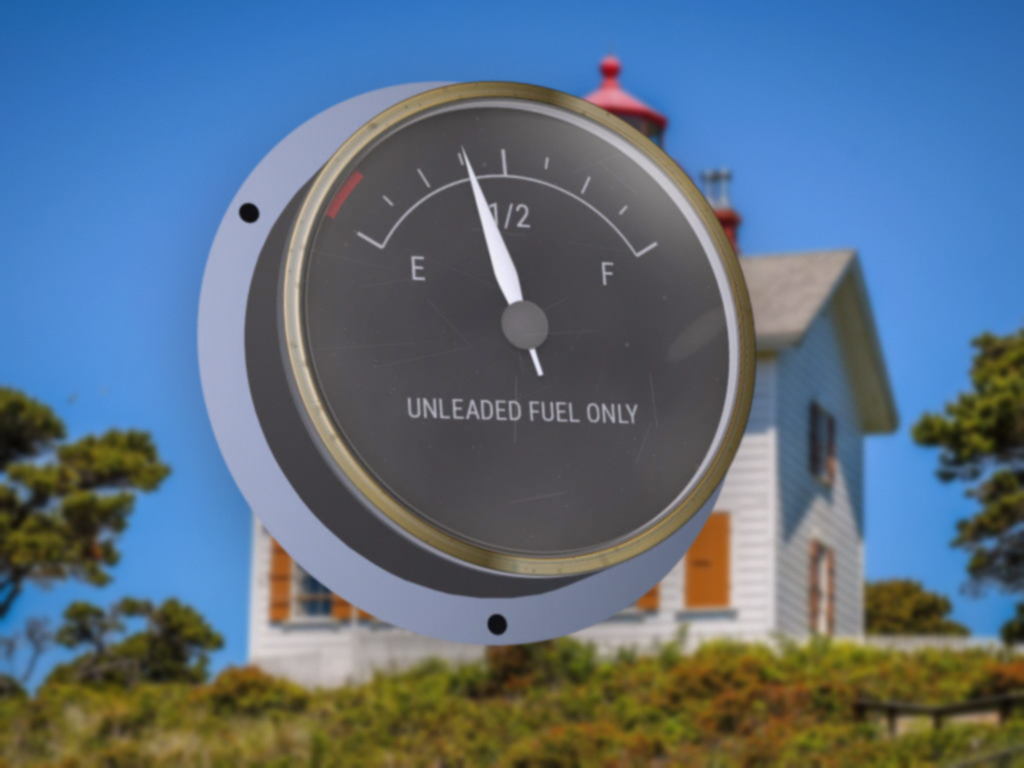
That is 0.375
